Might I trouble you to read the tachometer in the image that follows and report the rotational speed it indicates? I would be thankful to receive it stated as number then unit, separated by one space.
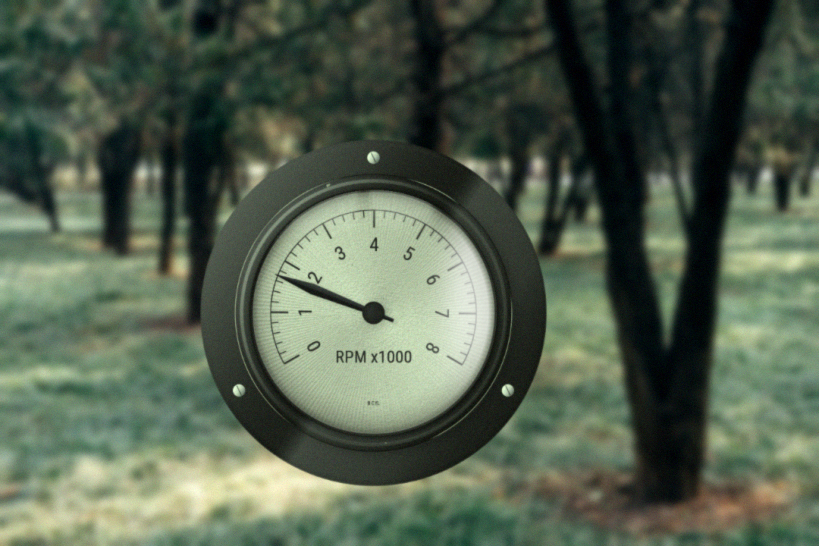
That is 1700 rpm
